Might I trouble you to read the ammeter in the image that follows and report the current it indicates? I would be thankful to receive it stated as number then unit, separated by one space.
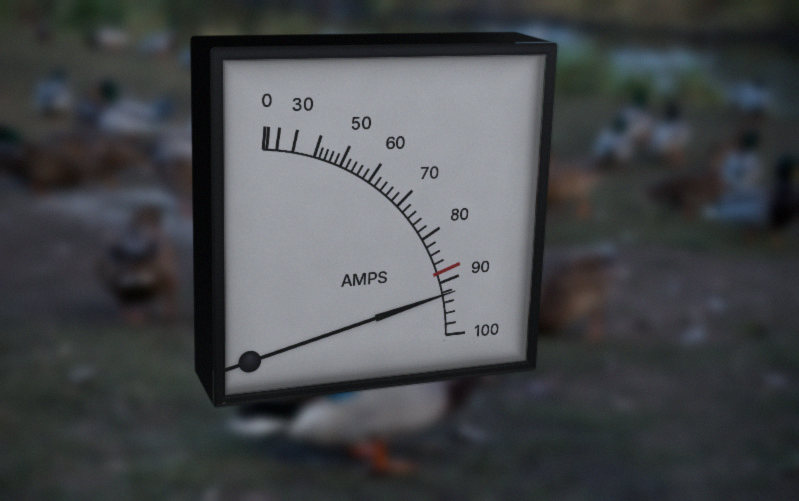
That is 92 A
